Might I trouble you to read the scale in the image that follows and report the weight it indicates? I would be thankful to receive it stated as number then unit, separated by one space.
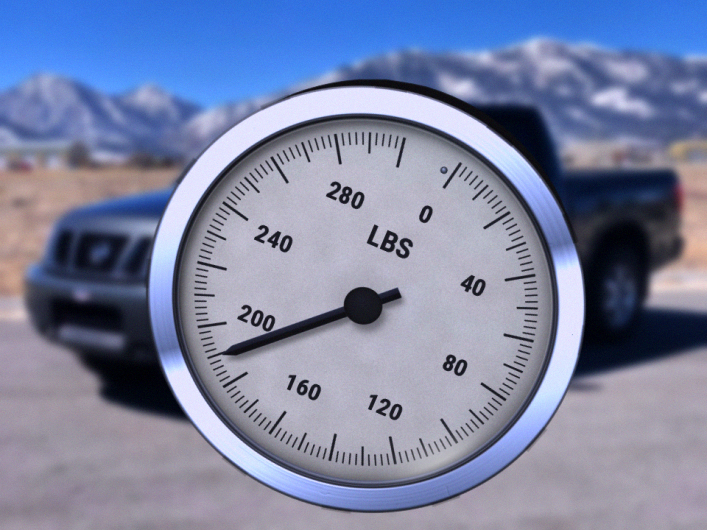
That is 190 lb
